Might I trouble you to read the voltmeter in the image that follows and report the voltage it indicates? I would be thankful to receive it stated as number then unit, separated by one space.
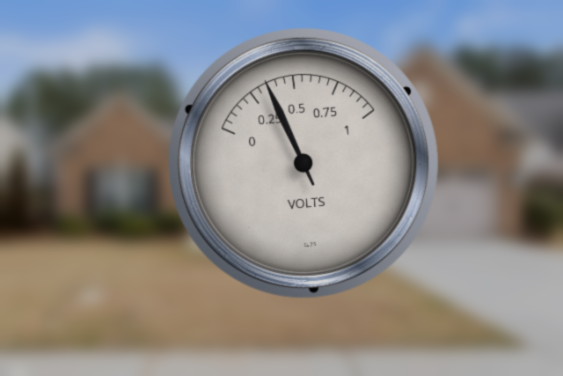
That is 0.35 V
